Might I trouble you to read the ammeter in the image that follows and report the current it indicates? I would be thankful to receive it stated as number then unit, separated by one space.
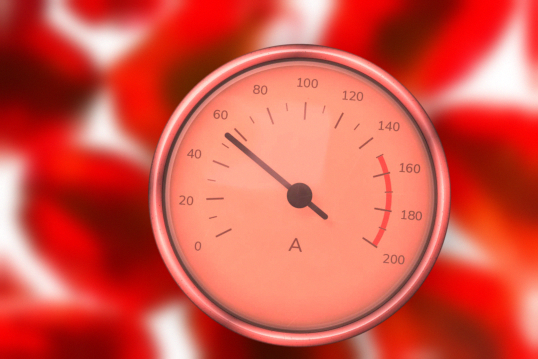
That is 55 A
